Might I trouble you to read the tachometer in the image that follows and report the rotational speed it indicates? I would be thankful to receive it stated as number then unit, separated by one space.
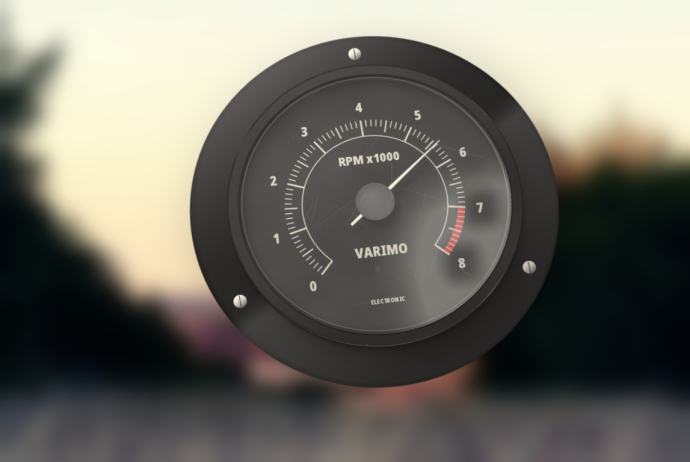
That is 5600 rpm
